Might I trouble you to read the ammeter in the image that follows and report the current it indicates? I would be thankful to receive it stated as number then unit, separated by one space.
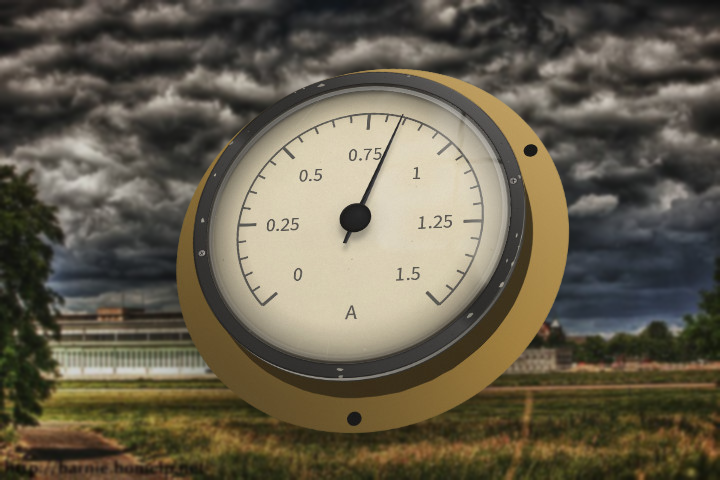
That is 0.85 A
